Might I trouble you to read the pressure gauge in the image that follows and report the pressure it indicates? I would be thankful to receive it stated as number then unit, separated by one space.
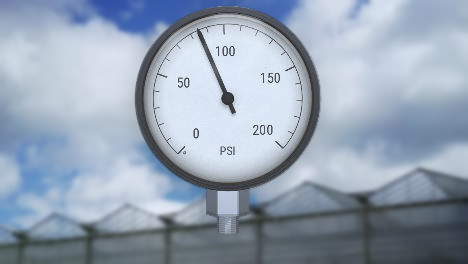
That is 85 psi
